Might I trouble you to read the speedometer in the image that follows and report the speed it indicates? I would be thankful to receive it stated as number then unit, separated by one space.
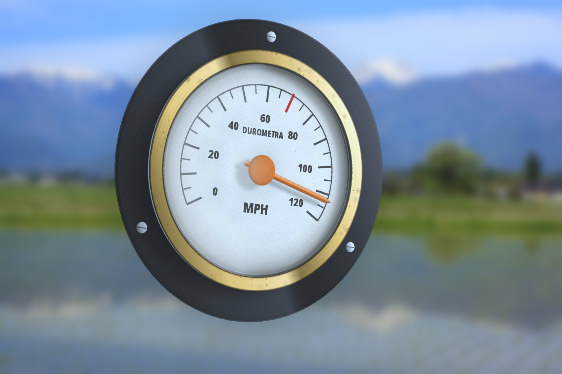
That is 112.5 mph
